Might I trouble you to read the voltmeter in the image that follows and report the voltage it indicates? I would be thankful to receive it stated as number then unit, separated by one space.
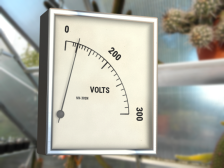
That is 100 V
